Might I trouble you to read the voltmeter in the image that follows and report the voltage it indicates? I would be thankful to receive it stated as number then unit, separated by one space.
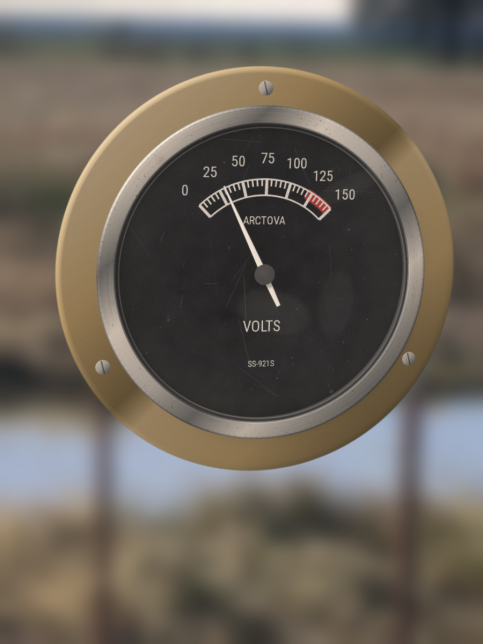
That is 30 V
